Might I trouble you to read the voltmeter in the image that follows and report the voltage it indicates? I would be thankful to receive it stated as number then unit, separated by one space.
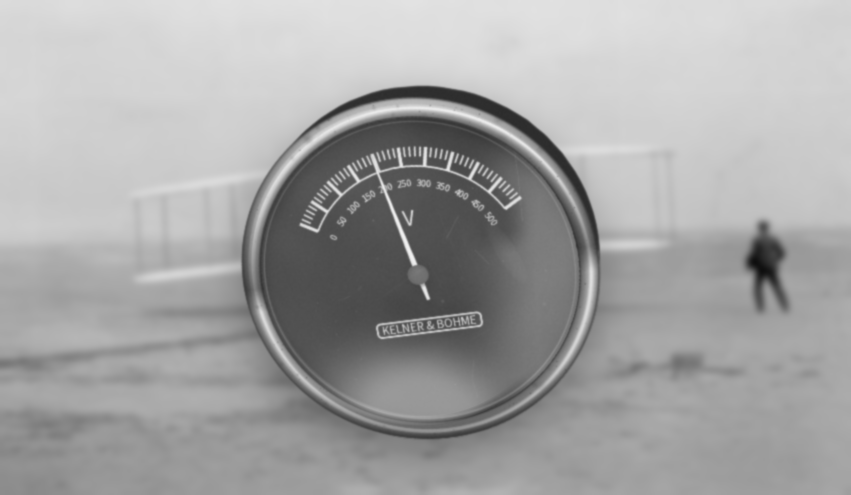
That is 200 V
